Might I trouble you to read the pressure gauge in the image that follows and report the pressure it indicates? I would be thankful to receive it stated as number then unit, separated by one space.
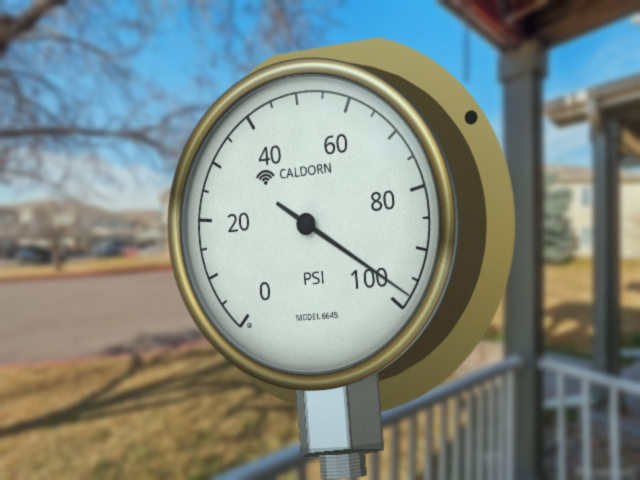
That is 97.5 psi
